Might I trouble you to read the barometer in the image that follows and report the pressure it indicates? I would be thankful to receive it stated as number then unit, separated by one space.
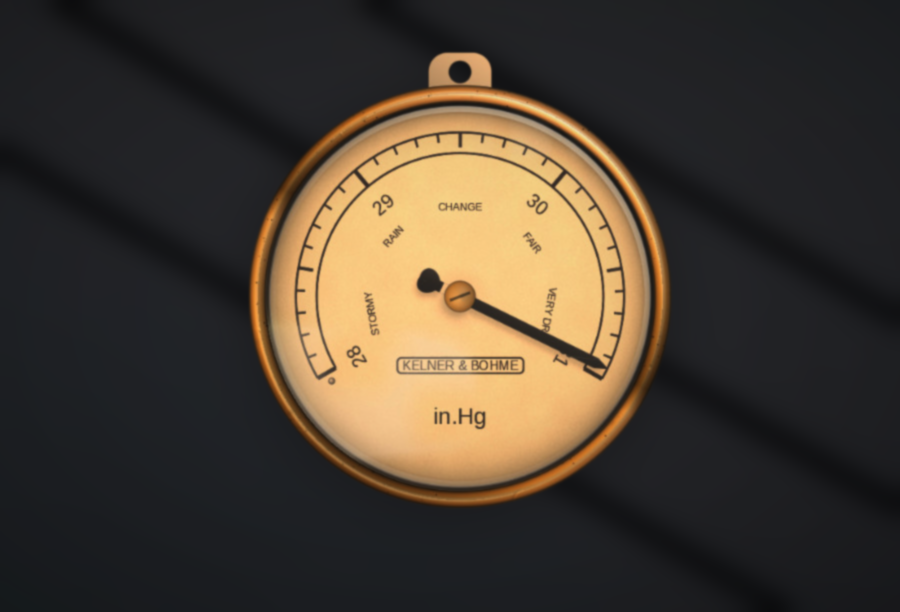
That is 30.95 inHg
